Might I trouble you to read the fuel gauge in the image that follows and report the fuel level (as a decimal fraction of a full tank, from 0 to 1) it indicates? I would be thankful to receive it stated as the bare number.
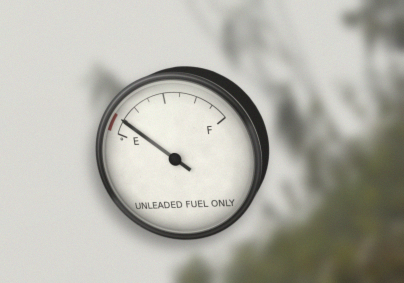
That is 0.125
